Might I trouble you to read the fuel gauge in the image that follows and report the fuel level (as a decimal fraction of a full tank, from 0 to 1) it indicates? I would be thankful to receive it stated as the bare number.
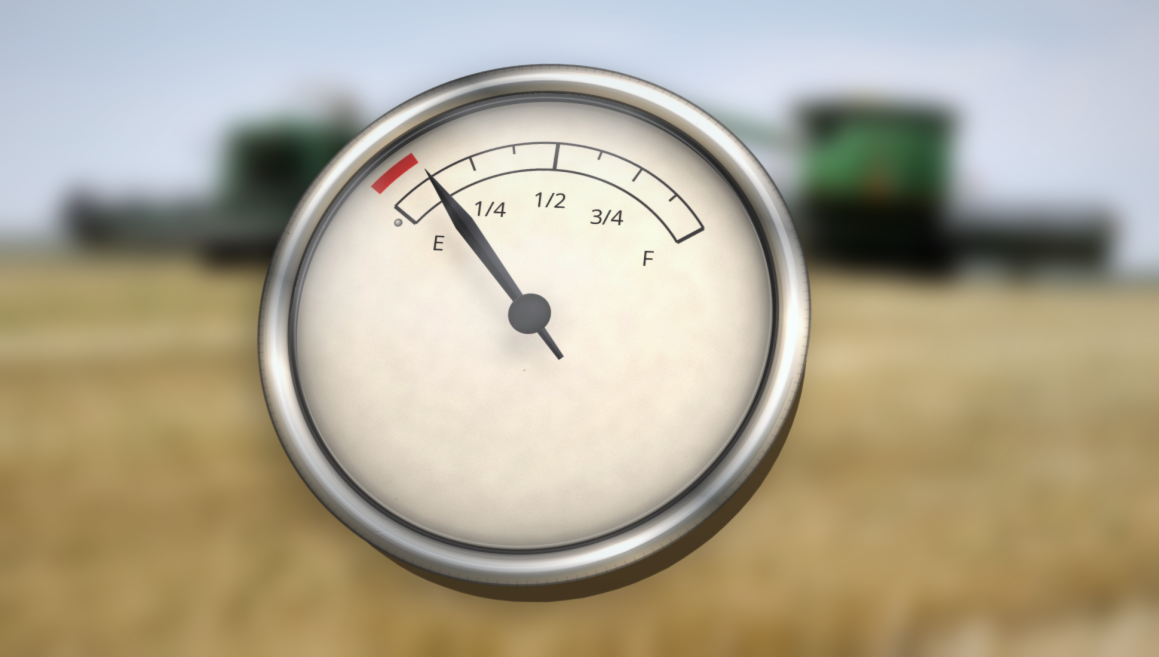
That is 0.125
